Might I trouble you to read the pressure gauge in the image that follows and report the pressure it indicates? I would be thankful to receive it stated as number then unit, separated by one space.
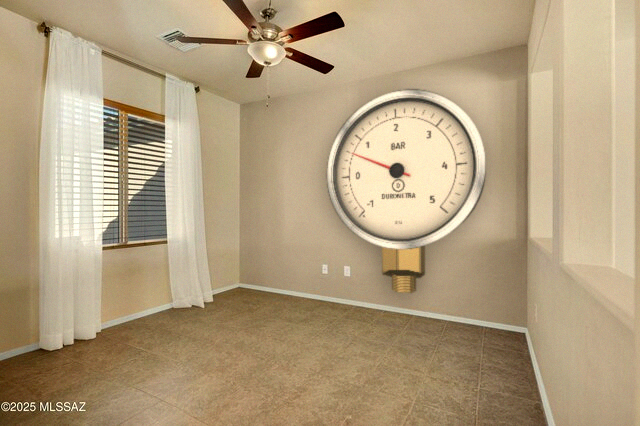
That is 0.6 bar
